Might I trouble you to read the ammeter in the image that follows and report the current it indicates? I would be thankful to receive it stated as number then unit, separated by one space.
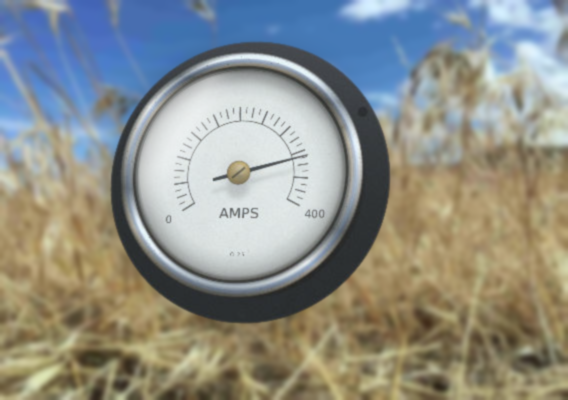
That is 330 A
